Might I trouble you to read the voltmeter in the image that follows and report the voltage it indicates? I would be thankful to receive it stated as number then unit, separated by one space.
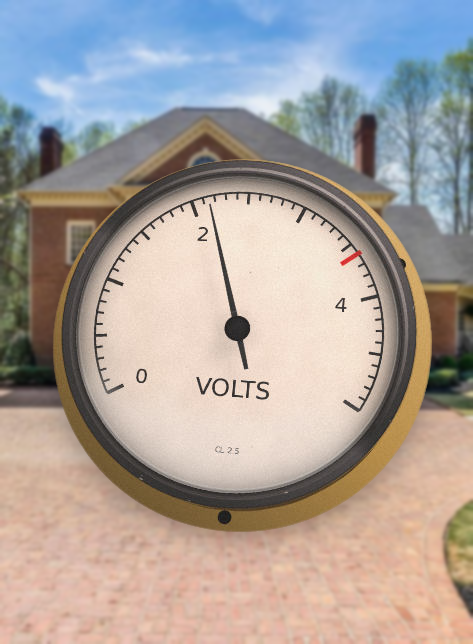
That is 2.15 V
